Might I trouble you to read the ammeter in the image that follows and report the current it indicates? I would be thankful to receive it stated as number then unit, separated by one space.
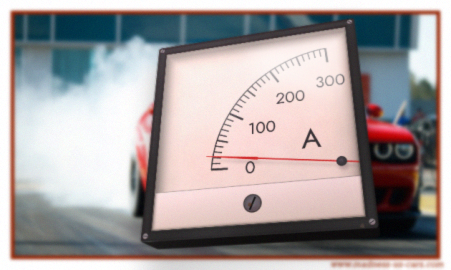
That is 20 A
